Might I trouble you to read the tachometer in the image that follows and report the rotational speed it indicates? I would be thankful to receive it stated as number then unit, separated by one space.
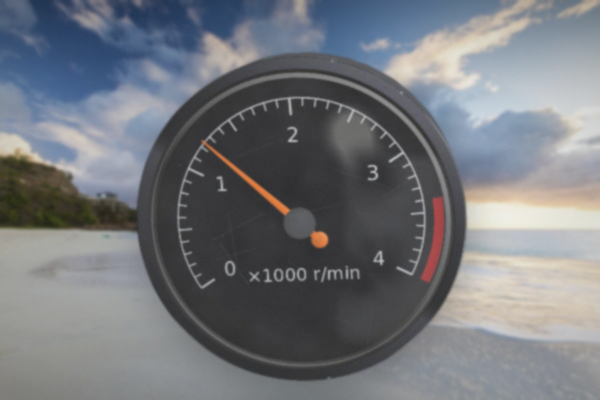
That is 1250 rpm
